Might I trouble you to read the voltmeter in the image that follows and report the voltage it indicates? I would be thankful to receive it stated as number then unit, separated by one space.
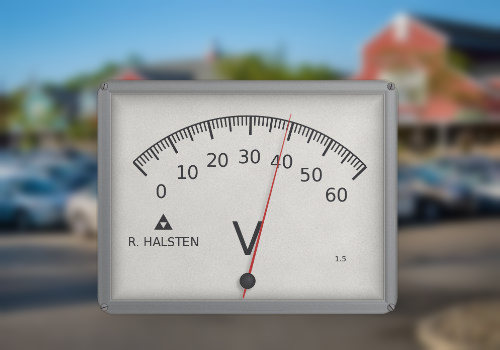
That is 39 V
